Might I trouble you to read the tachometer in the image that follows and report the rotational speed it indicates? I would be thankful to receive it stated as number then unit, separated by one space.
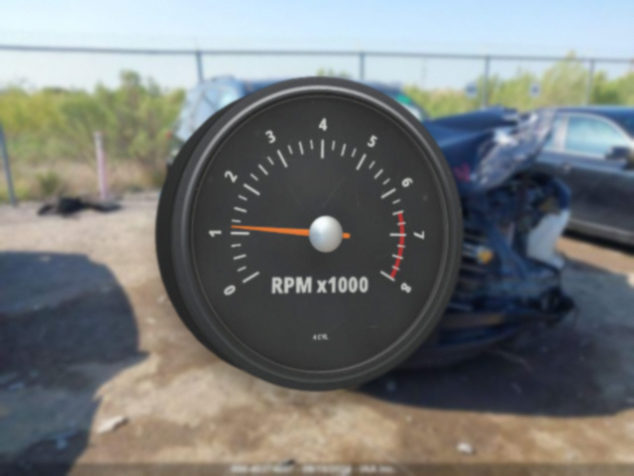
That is 1125 rpm
